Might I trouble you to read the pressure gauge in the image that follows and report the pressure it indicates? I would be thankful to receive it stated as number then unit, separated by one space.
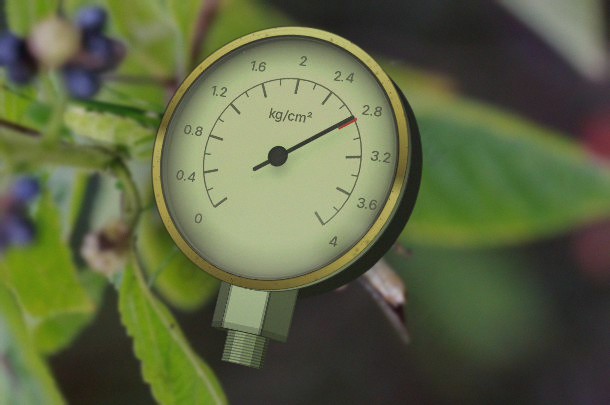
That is 2.8 kg/cm²
